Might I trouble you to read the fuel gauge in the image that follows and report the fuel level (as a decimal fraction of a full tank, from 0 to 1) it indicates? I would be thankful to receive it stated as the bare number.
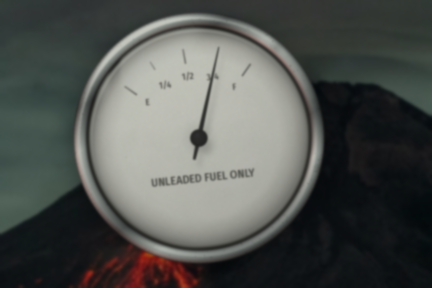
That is 0.75
